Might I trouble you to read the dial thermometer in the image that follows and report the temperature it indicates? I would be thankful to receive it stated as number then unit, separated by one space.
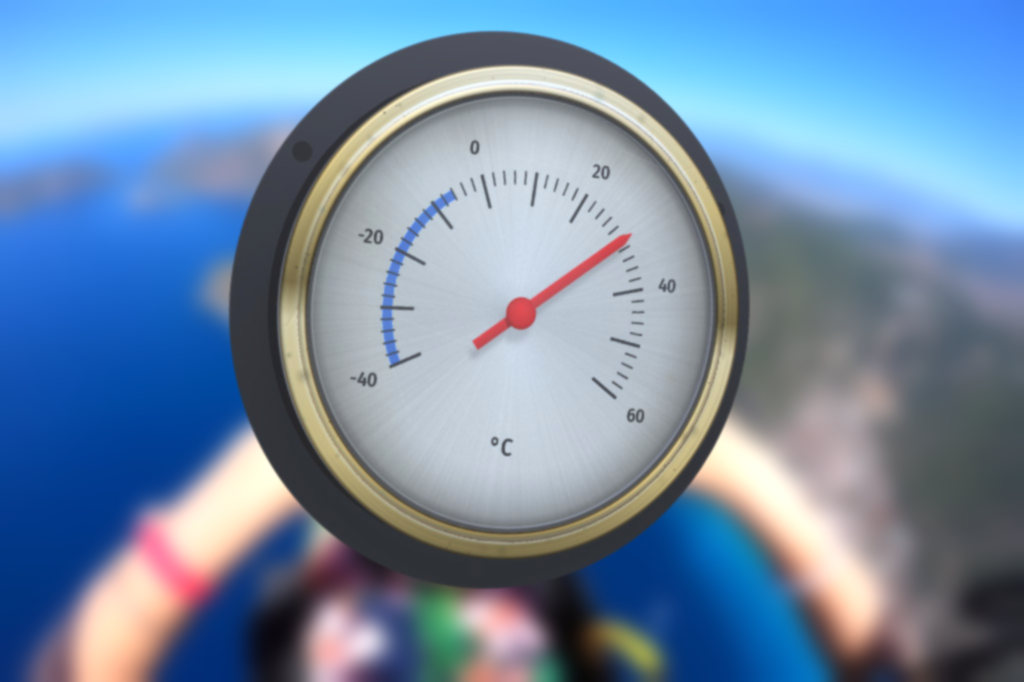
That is 30 °C
